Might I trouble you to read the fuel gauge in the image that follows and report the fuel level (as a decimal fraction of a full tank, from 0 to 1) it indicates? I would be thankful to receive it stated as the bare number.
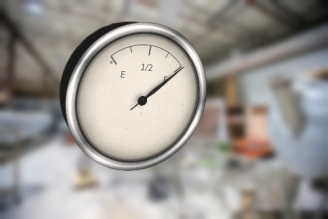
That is 1
